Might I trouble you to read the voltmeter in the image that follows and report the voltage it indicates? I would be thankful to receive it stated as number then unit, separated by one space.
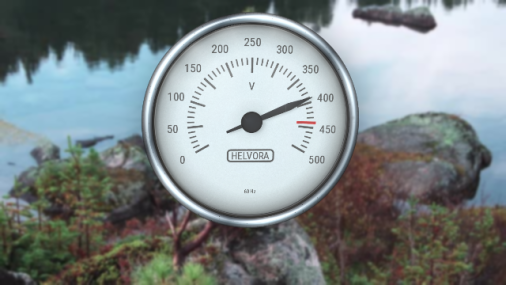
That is 390 V
